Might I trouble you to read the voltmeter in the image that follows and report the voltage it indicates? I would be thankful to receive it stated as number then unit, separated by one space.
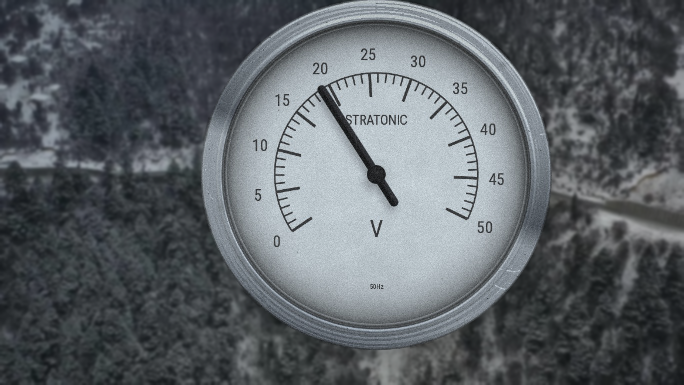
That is 19 V
